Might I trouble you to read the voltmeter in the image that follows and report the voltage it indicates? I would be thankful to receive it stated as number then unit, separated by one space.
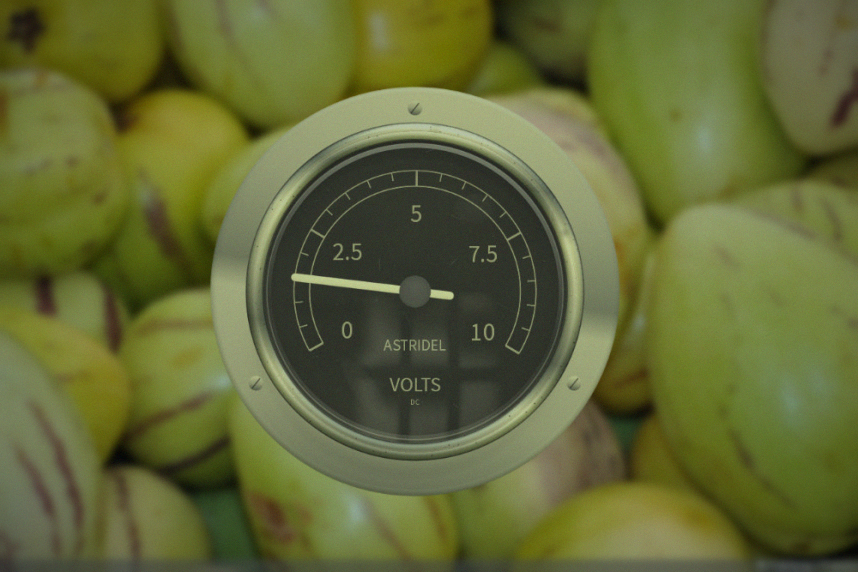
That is 1.5 V
